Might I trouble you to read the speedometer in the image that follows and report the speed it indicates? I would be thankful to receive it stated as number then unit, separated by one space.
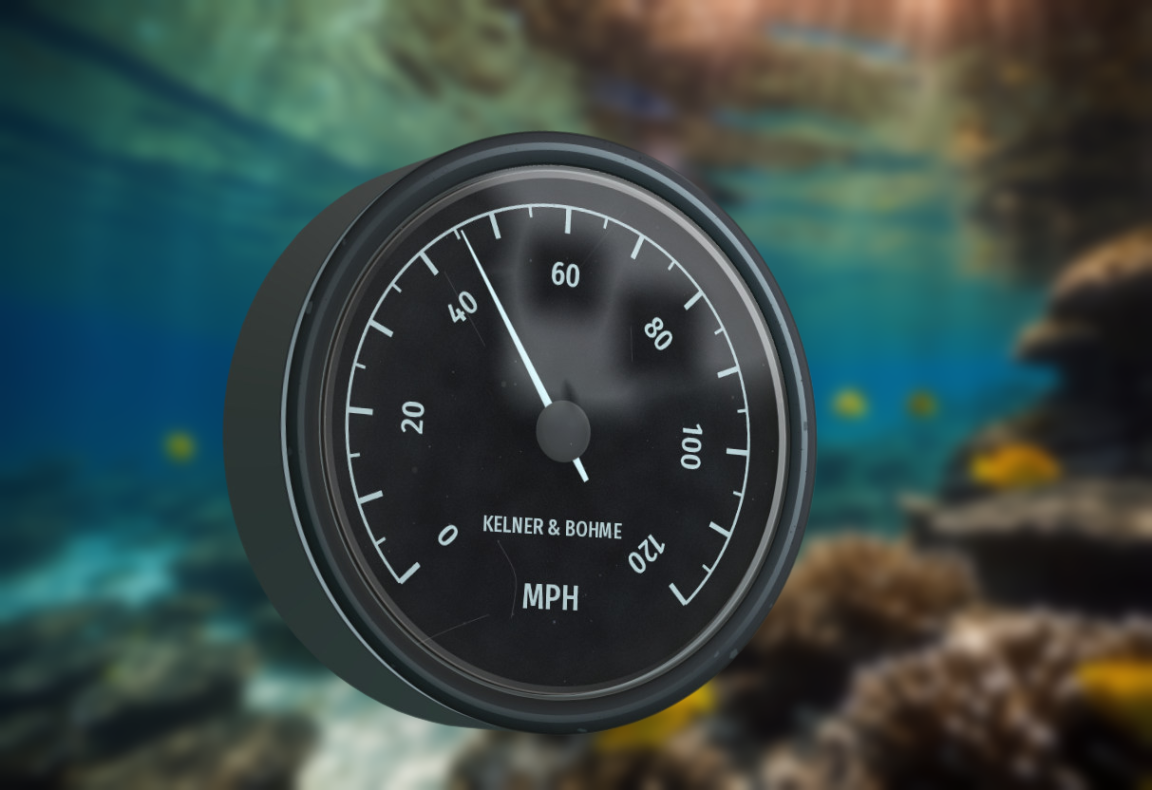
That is 45 mph
